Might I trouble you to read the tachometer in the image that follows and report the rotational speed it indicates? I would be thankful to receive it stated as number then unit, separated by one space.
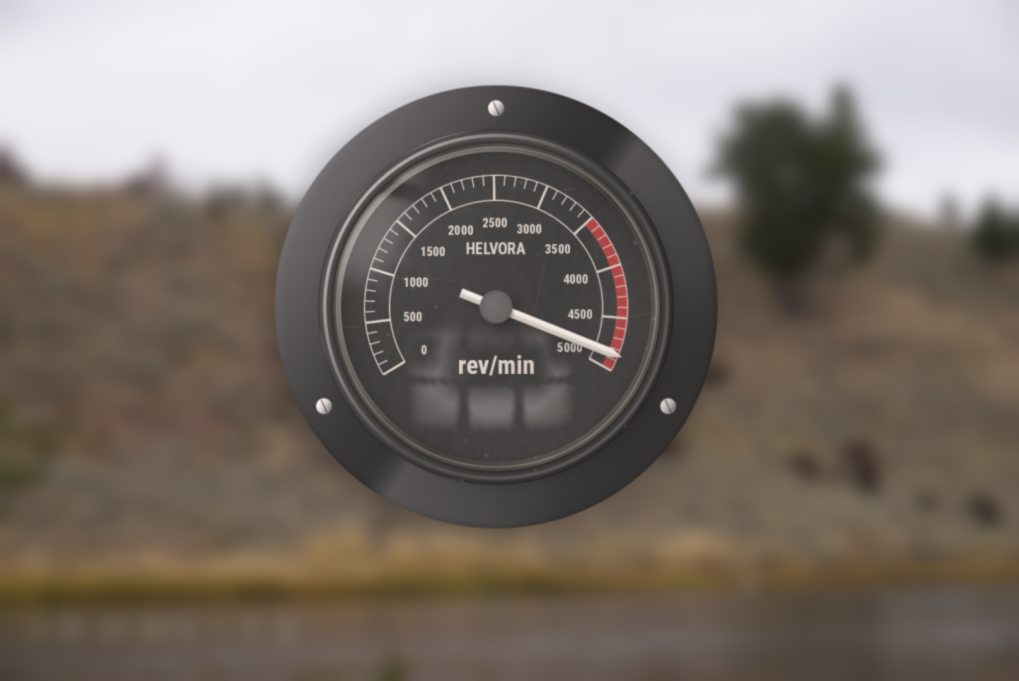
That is 4850 rpm
